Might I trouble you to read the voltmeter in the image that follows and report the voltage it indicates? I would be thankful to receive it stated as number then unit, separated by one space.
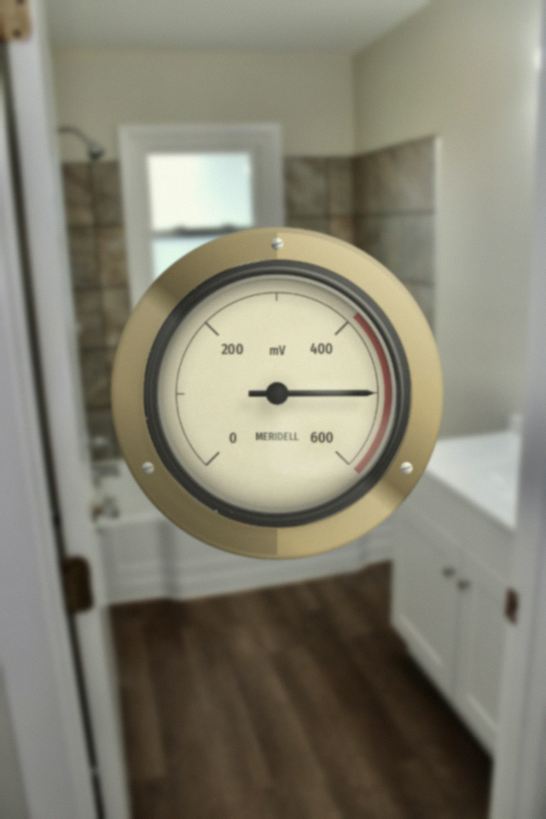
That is 500 mV
